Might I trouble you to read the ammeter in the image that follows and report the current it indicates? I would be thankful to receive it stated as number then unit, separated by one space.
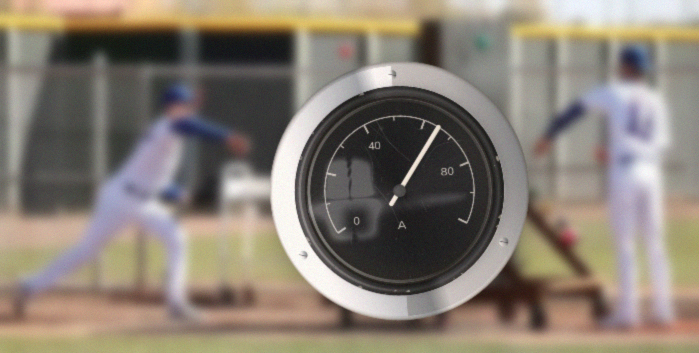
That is 65 A
